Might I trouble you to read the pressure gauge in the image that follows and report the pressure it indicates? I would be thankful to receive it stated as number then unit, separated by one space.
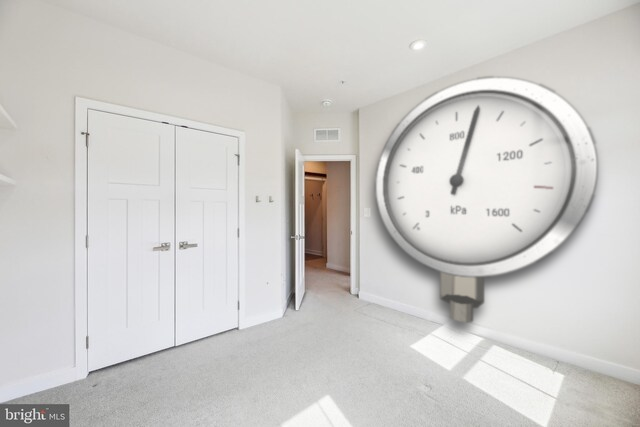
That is 900 kPa
